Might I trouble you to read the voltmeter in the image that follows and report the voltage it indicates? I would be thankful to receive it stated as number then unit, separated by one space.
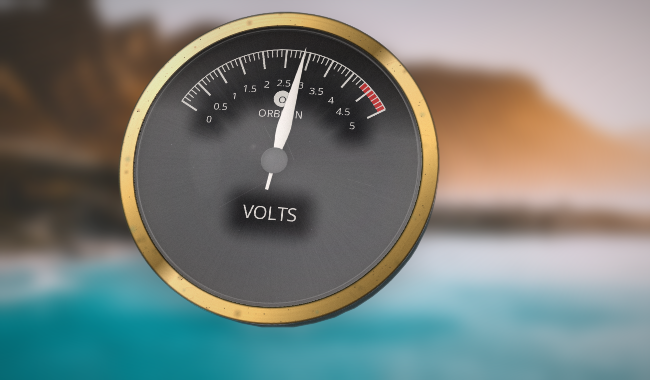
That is 2.9 V
